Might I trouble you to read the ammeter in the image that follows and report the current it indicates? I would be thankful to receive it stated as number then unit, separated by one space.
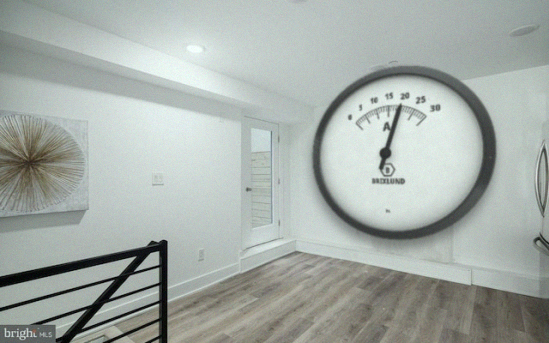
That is 20 A
